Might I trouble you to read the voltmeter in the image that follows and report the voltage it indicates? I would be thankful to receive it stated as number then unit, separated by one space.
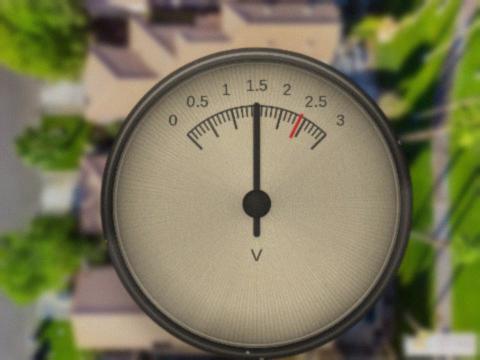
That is 1.5 V
